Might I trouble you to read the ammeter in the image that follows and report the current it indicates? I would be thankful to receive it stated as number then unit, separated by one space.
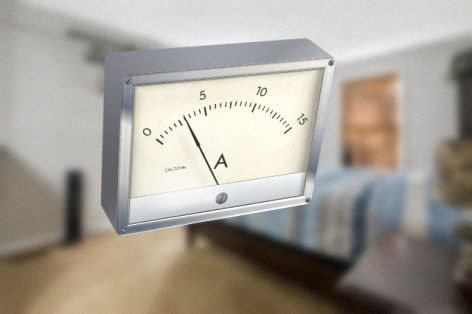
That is 3 A
